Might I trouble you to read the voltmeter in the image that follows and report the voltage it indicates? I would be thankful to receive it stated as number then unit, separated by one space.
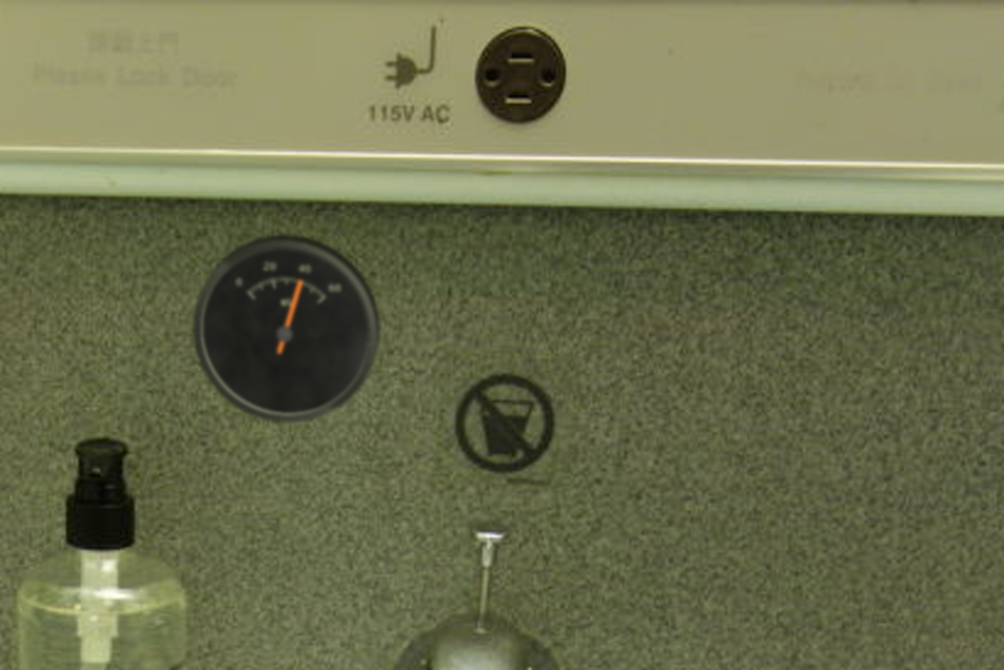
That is 40 mV
